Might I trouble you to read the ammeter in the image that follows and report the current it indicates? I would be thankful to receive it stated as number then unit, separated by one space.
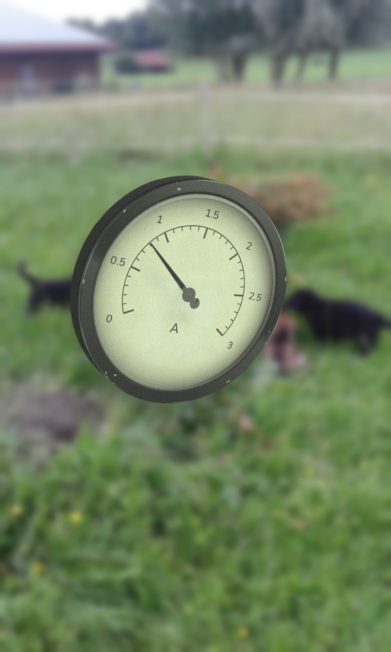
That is 0.8 A
